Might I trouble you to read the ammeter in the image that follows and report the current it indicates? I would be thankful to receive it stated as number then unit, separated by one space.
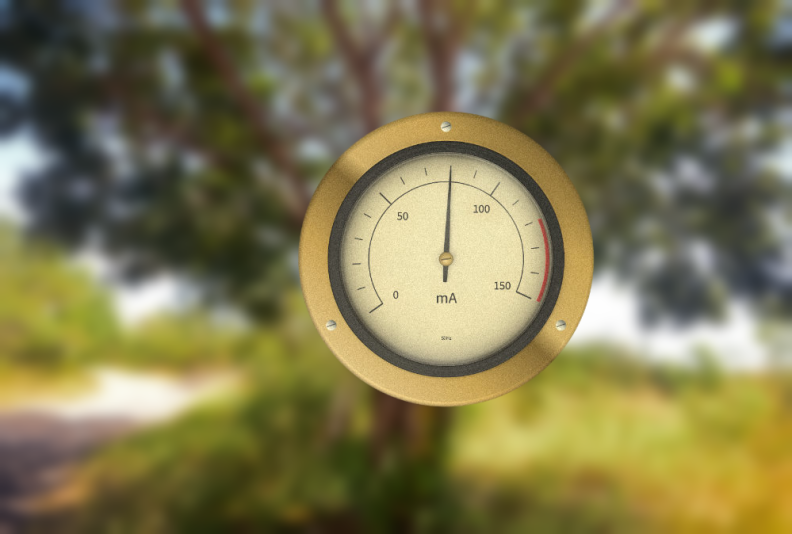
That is 80 mA
